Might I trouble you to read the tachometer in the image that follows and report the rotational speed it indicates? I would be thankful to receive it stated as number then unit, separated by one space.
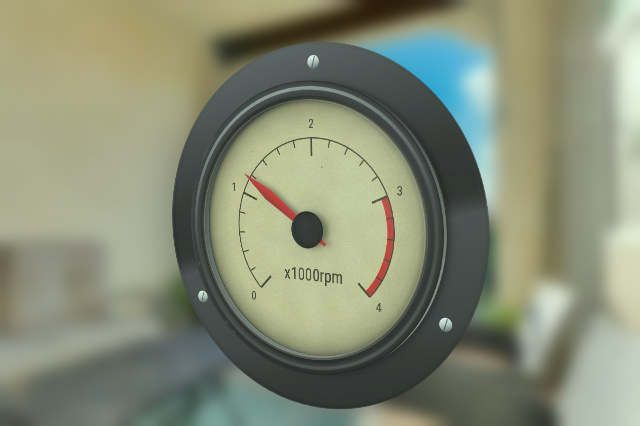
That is 1200 rpm
